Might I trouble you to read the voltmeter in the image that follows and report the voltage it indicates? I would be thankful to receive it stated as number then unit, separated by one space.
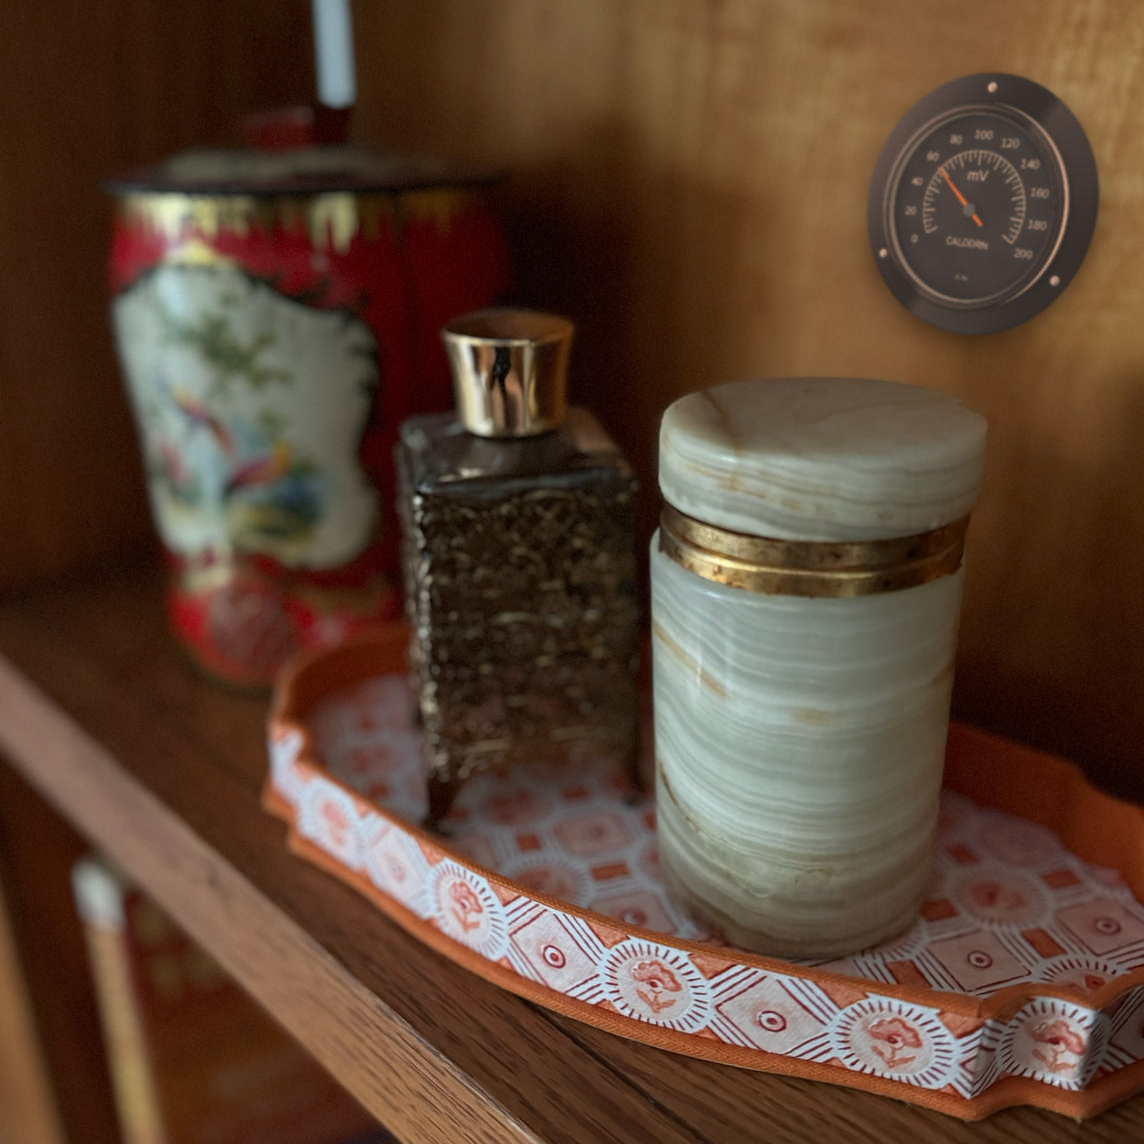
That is 60 mV
